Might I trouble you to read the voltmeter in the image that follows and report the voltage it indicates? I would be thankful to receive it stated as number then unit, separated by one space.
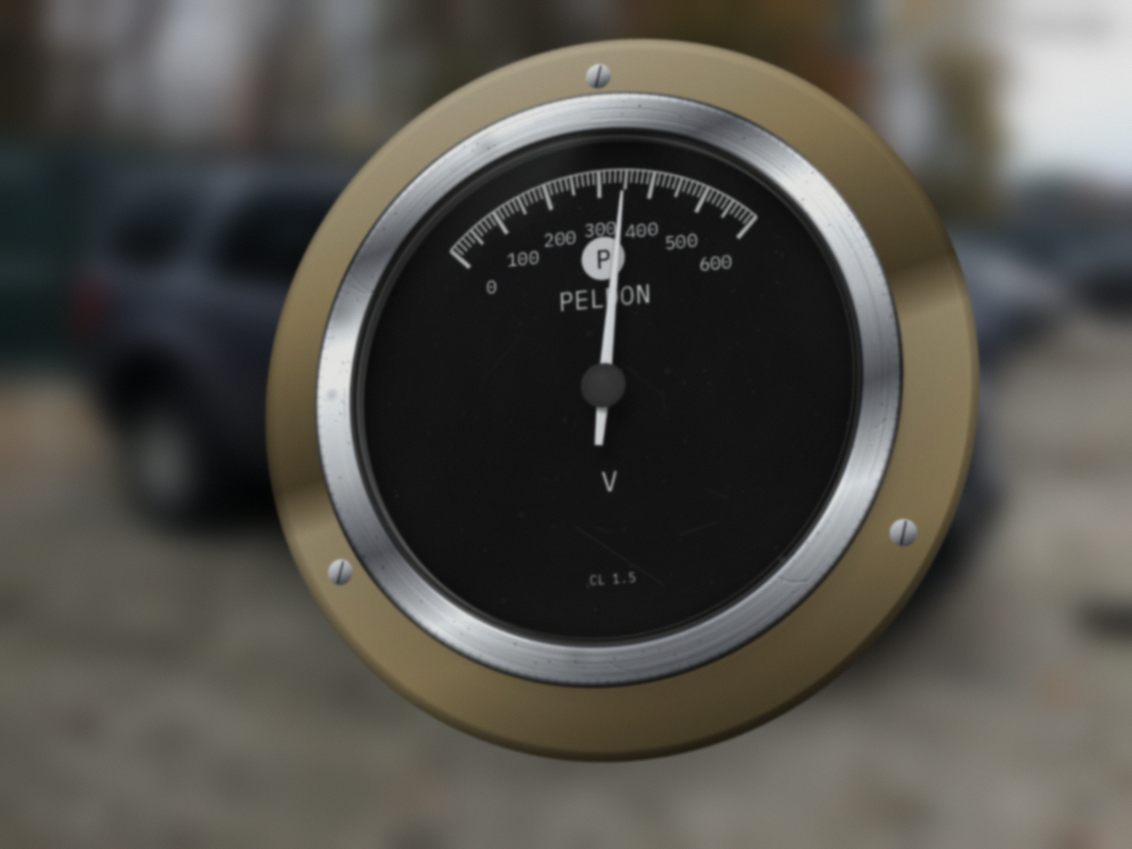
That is 350 V
